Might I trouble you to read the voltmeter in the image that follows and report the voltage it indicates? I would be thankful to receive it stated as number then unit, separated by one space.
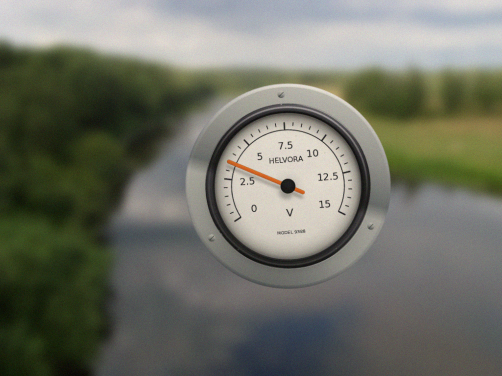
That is 3.5 V
